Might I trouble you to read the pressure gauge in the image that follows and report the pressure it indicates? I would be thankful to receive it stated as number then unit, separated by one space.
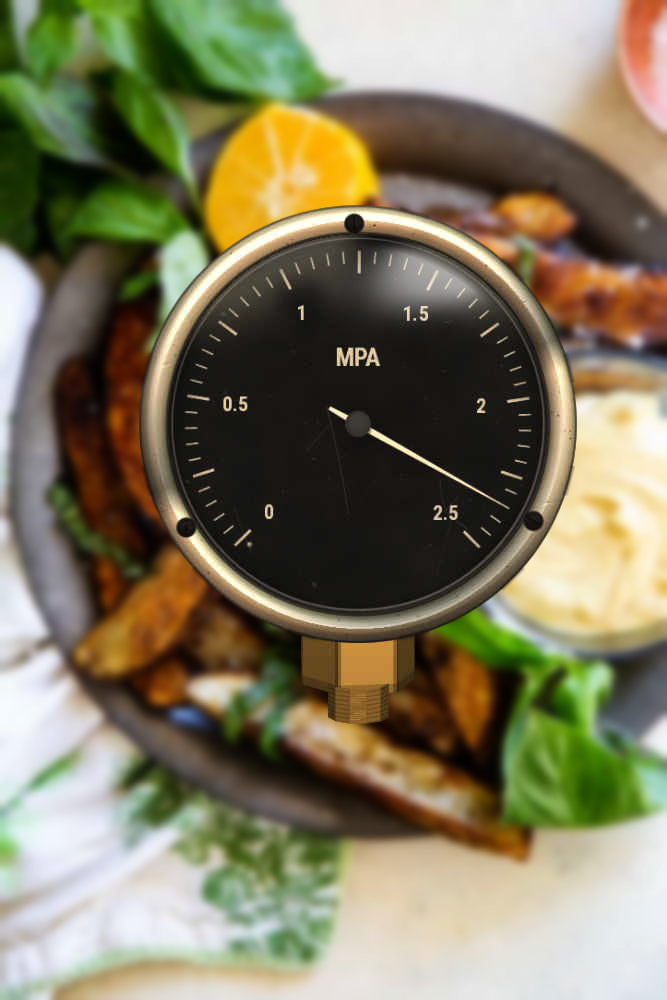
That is 2.35 MPa
